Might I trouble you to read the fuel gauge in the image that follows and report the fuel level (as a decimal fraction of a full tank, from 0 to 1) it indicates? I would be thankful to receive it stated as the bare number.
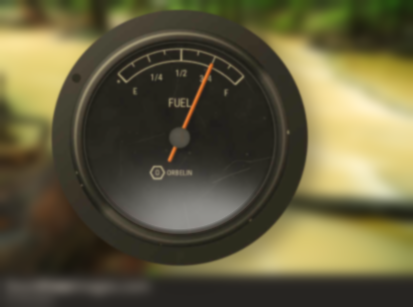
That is 0.75
